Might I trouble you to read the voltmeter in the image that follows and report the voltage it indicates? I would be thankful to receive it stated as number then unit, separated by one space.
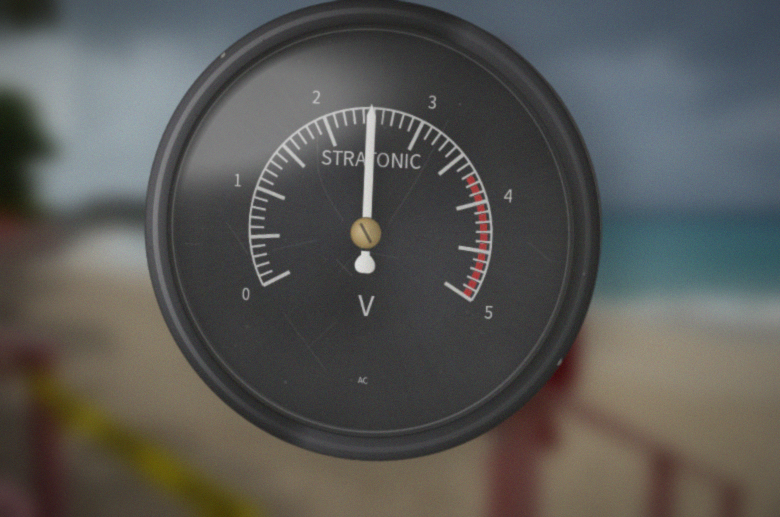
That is 2.5 V
